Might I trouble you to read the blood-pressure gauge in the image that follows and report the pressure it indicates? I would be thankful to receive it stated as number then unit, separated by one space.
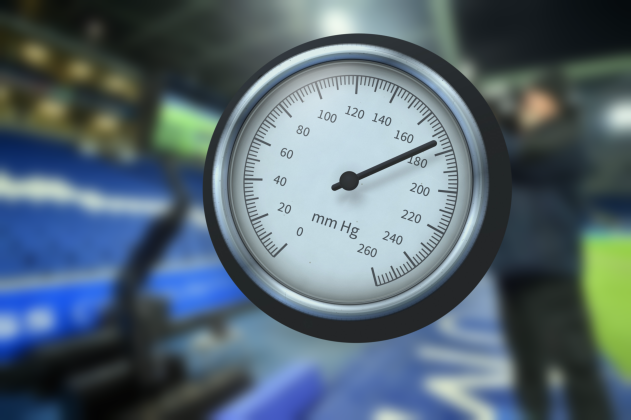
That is 174 mmHg
